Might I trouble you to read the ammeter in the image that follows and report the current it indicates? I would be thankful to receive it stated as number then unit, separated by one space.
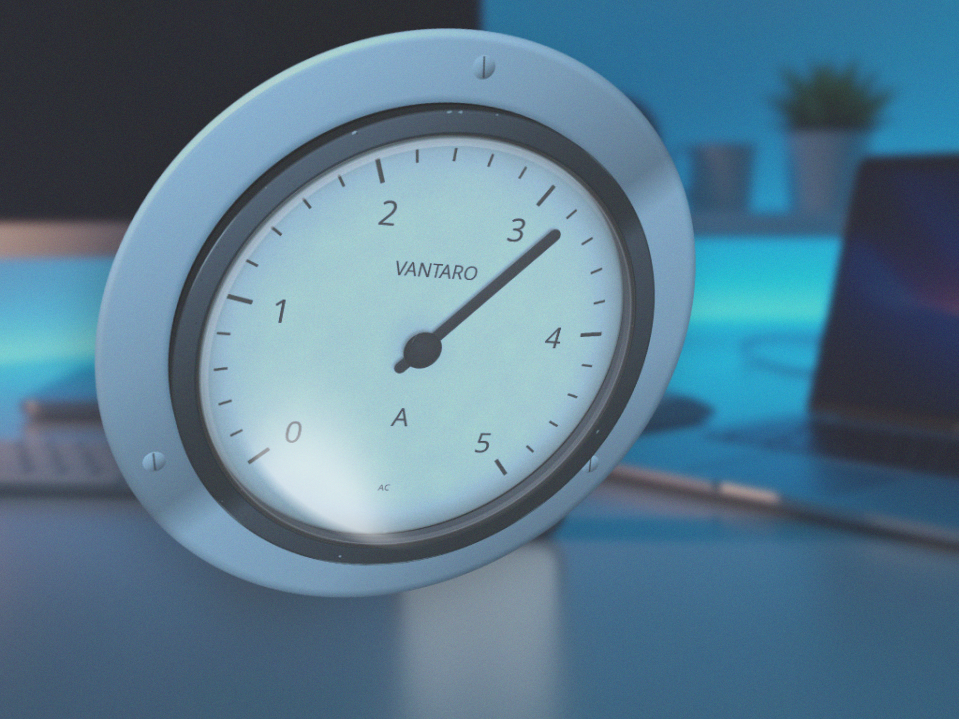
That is 3.2 A
